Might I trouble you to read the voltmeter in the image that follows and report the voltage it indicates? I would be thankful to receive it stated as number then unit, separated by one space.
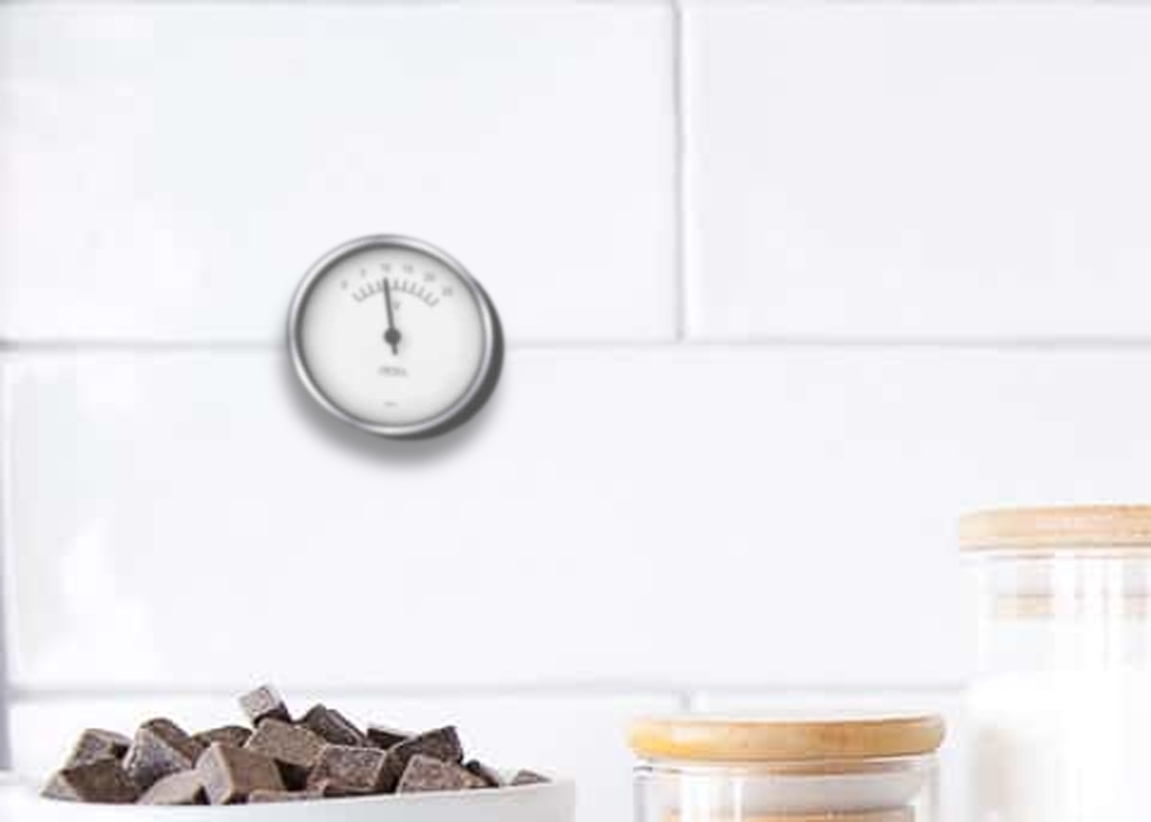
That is 10 V
